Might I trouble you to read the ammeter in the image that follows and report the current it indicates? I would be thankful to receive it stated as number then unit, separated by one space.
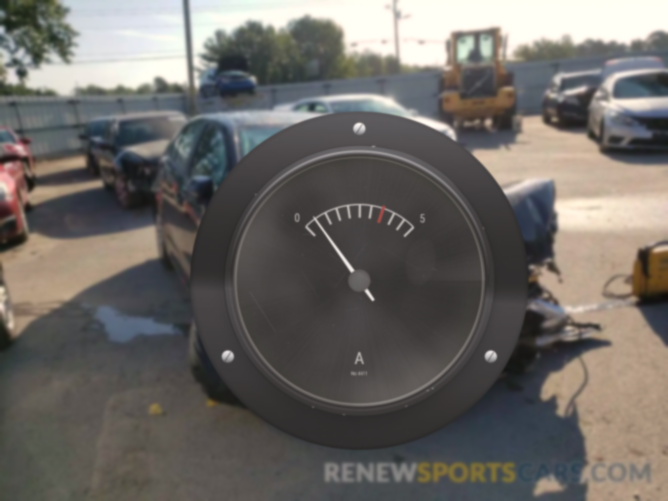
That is 0.5 A
